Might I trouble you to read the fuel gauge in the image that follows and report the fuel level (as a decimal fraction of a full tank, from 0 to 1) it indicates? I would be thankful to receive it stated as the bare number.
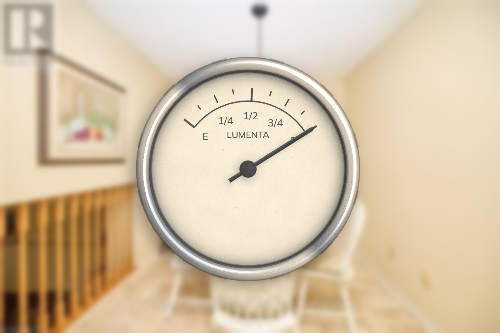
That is 1
